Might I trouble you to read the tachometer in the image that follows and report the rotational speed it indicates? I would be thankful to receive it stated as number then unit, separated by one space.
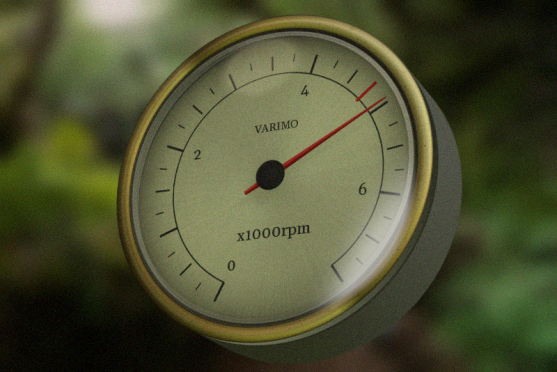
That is 5000 rpm
